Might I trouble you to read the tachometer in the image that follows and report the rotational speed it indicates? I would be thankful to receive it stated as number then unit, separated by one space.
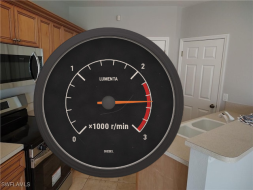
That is 2500 rpm
